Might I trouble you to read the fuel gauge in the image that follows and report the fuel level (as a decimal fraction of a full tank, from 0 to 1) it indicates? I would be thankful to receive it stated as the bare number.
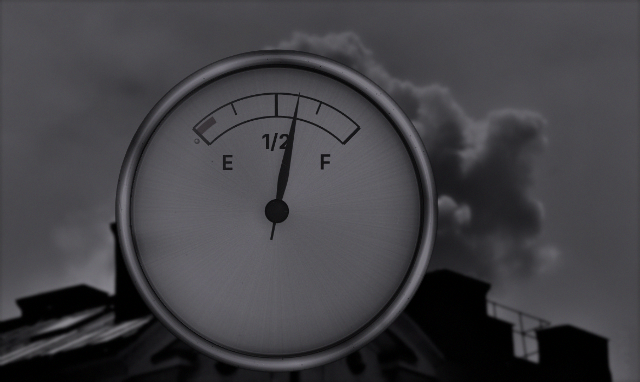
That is 0.625
